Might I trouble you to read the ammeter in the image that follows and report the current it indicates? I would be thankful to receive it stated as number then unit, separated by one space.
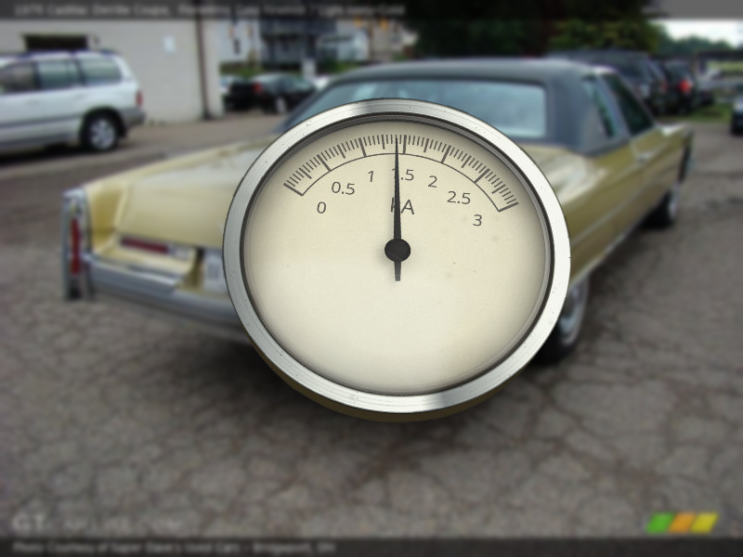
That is 1.4 kA
